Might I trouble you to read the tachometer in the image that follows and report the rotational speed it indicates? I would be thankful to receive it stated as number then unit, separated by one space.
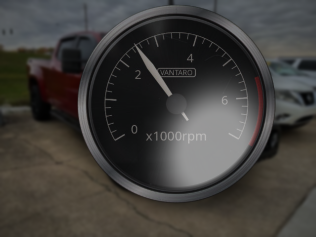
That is 2500 rpm
